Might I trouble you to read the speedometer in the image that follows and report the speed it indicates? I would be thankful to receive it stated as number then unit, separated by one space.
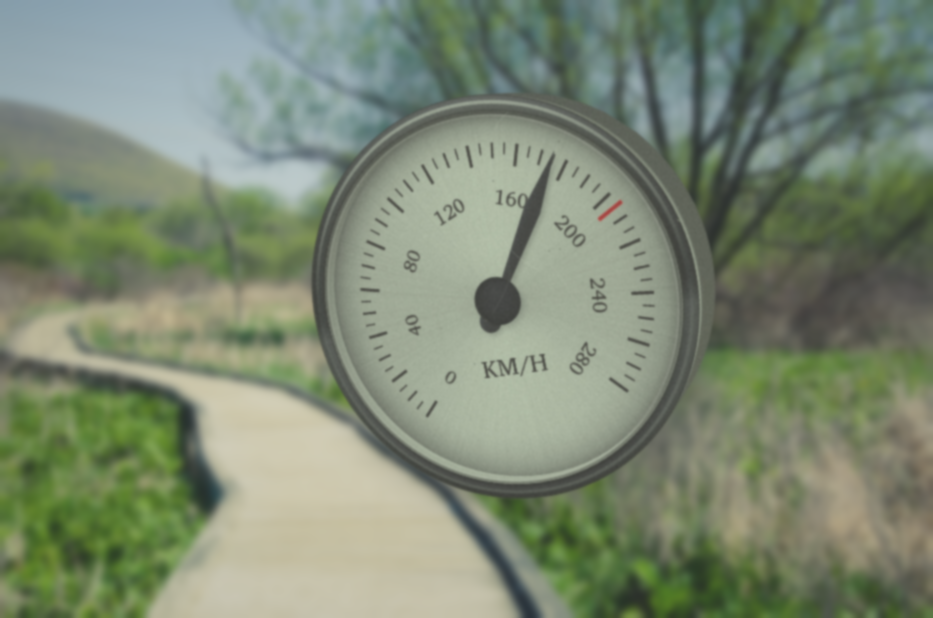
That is 175 km/h
